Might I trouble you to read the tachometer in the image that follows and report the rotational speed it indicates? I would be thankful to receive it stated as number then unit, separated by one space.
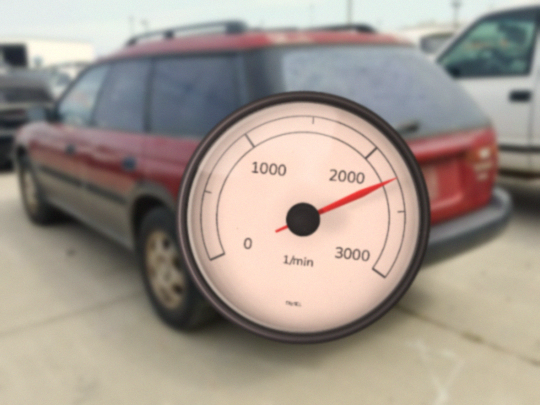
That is 2250 rpm
